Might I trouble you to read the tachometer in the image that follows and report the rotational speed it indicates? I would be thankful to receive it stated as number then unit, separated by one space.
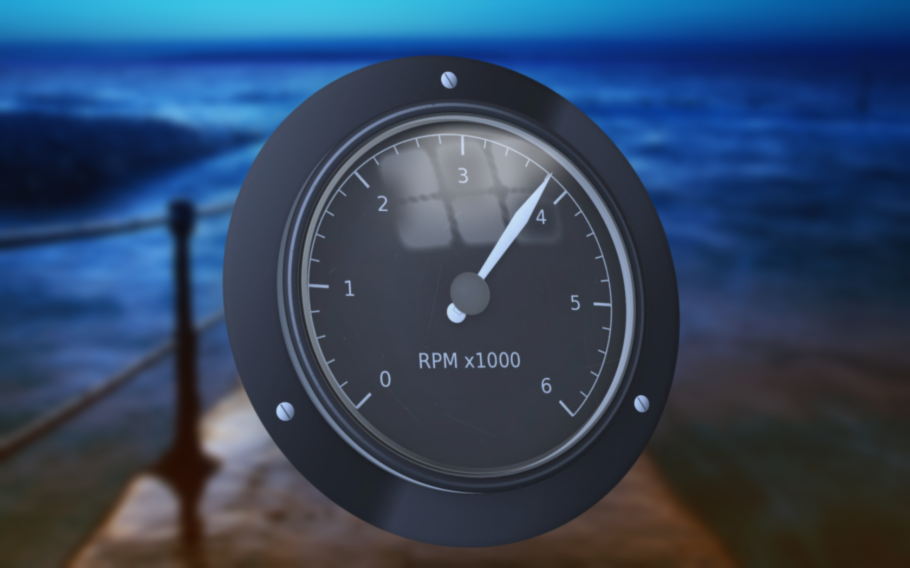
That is 3800 rpm
